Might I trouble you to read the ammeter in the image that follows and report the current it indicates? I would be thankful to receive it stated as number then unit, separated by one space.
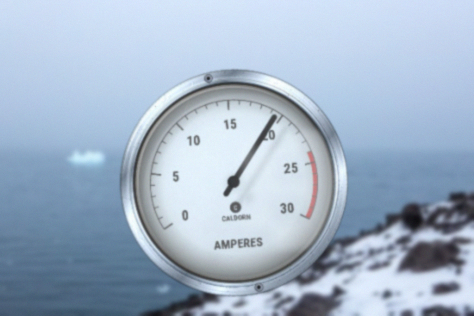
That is 19.5 A
